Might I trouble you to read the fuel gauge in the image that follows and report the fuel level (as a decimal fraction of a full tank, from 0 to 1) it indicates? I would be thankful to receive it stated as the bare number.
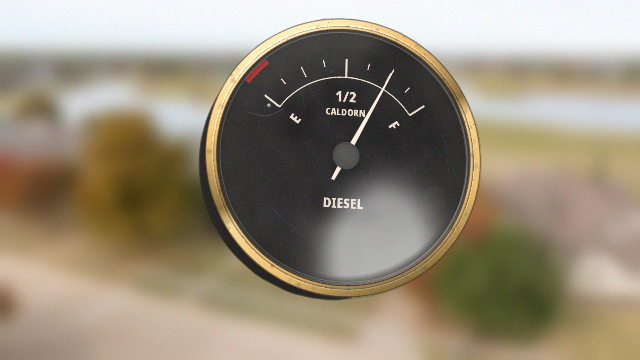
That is 0.75
